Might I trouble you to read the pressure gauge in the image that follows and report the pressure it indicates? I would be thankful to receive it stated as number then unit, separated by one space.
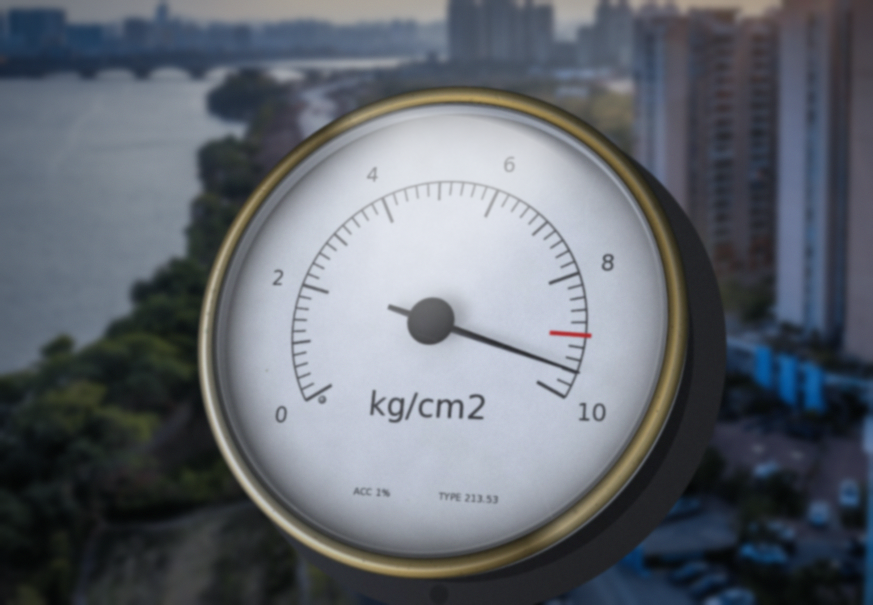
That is 9.6 kg/cm²
